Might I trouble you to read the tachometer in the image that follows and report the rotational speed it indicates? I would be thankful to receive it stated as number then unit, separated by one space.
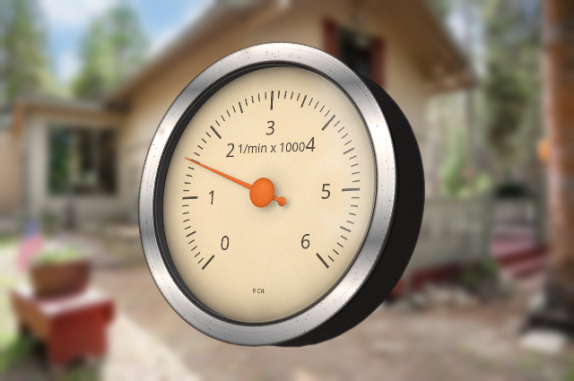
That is 1500 rpm
